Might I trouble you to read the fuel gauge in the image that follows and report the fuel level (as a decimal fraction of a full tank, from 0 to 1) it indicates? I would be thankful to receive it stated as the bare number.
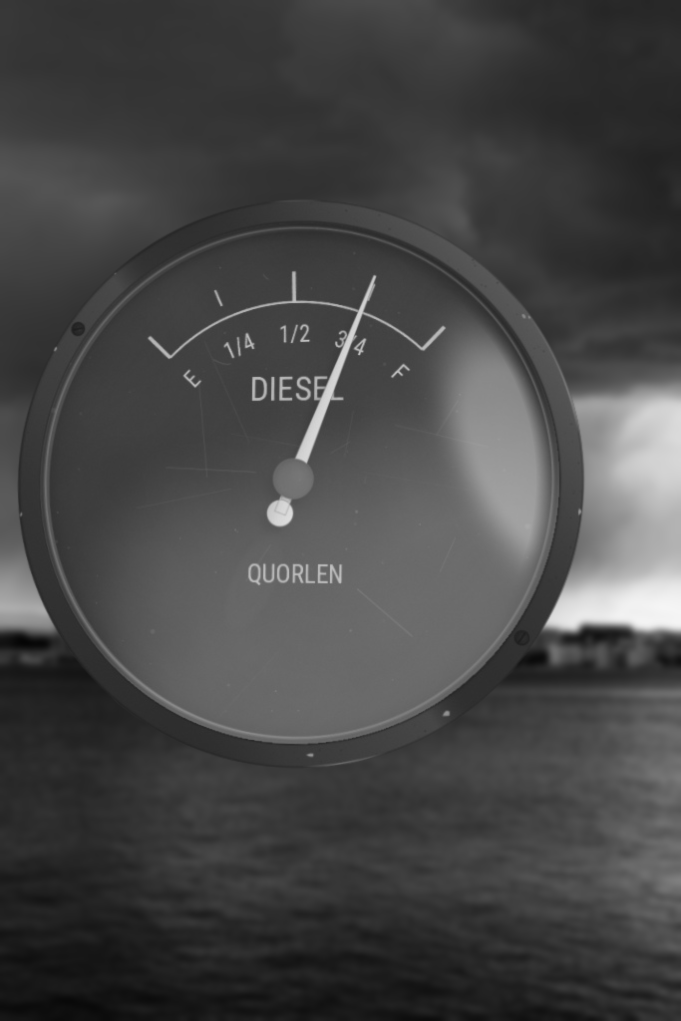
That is 0.75
